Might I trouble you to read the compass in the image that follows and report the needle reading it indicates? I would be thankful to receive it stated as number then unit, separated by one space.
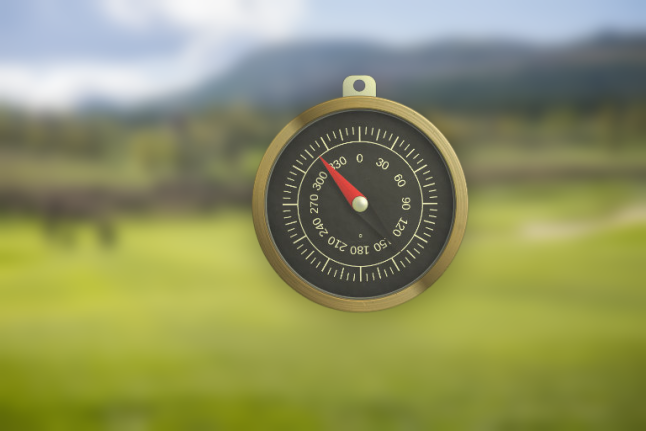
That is 320 °
